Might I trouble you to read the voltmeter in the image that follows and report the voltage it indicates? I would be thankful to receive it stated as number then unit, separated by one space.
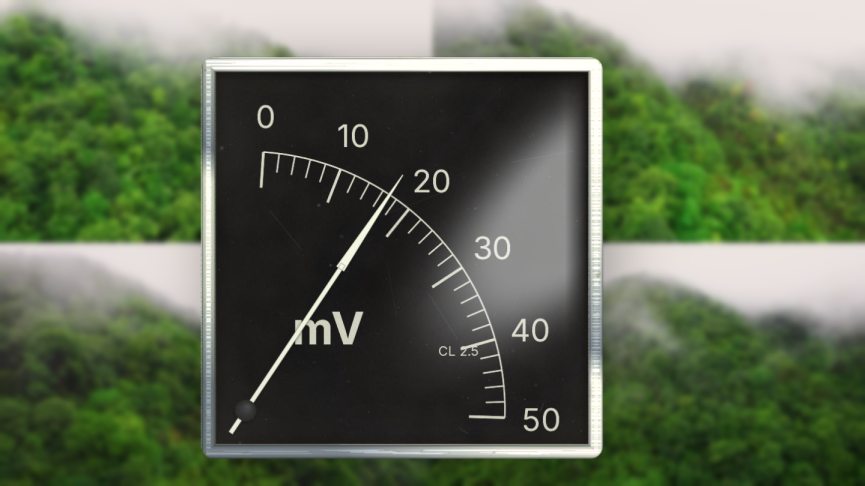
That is 17 mV
